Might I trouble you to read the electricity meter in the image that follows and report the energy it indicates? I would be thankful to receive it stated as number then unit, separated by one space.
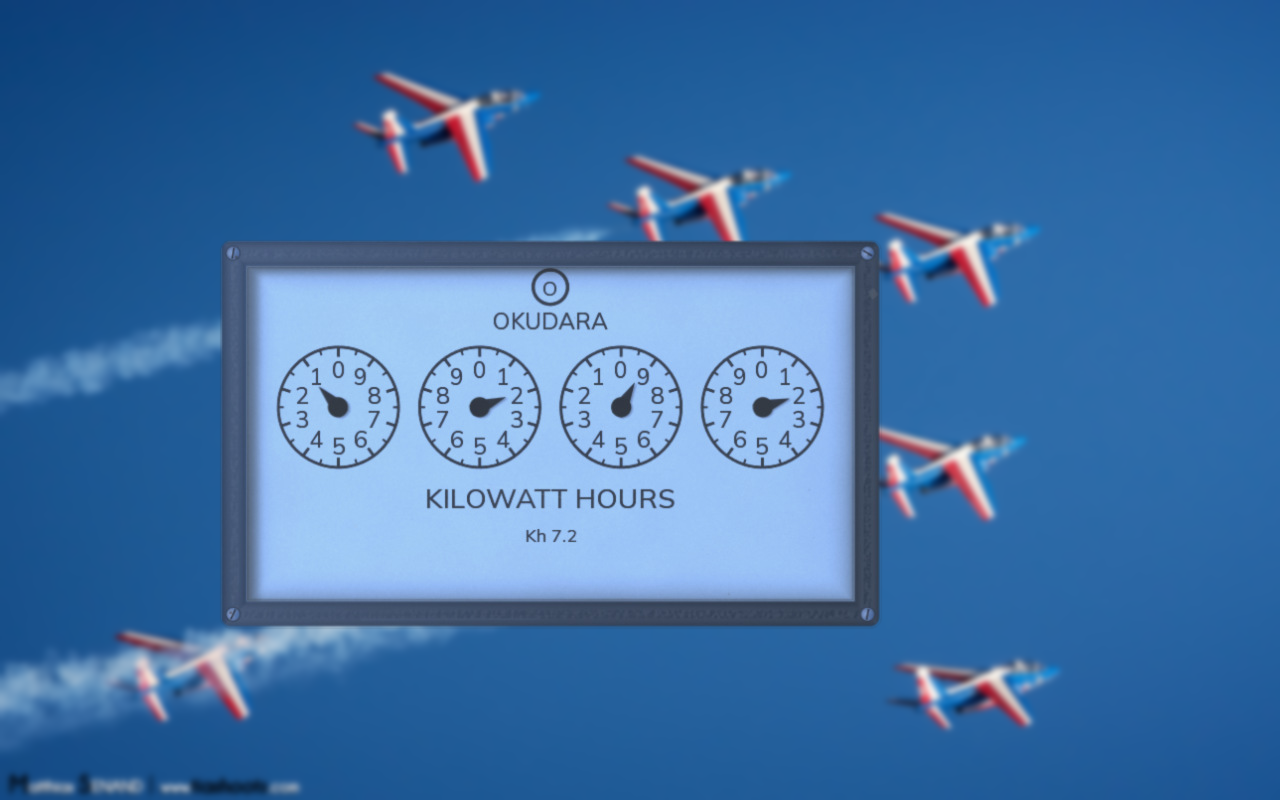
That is 1192 kWh
